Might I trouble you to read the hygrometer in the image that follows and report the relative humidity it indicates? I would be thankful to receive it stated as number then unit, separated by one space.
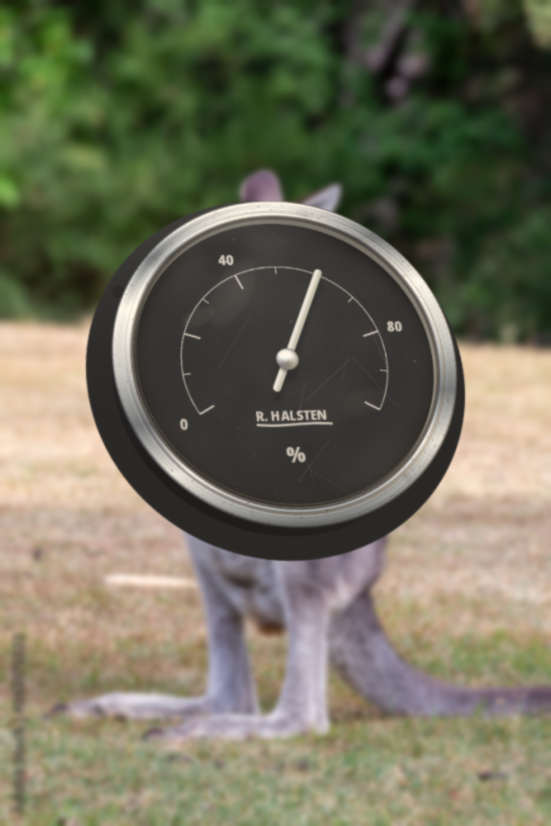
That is 60 %
